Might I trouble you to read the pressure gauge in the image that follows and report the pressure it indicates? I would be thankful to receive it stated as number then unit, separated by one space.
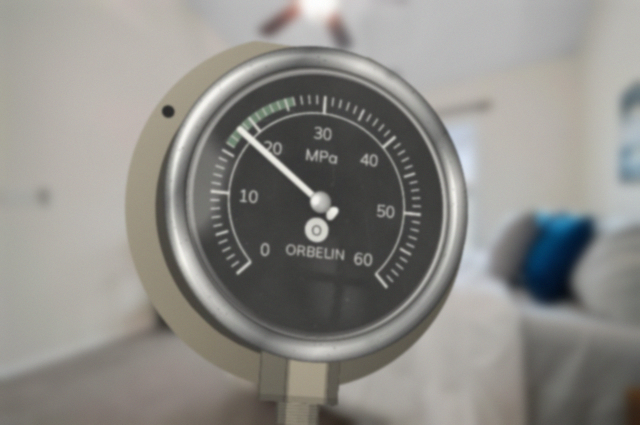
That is 18 MPa
